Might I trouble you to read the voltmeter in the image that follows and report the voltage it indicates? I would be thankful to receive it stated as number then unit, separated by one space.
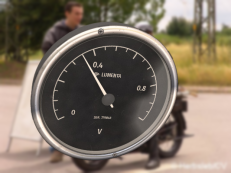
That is 0.35 V
